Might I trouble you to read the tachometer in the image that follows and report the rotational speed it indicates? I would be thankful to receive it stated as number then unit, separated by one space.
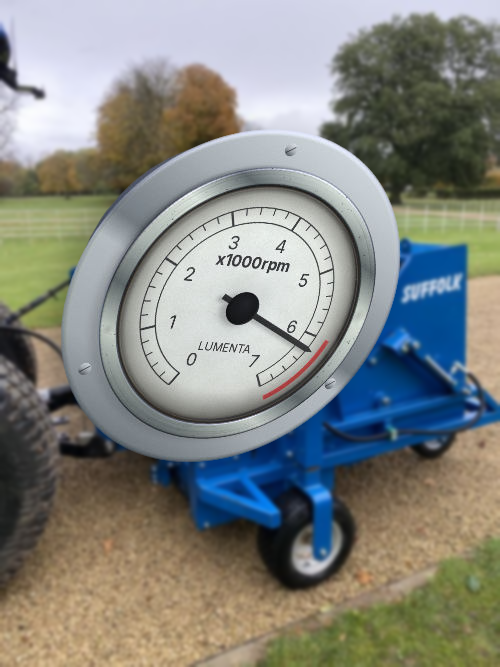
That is 6200 rpm
